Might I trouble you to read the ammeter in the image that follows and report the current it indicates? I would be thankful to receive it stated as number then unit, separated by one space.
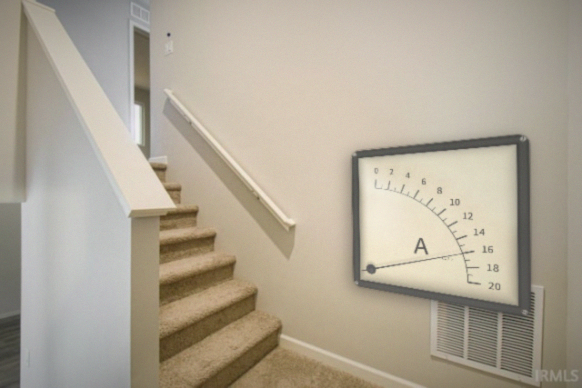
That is 16 A
